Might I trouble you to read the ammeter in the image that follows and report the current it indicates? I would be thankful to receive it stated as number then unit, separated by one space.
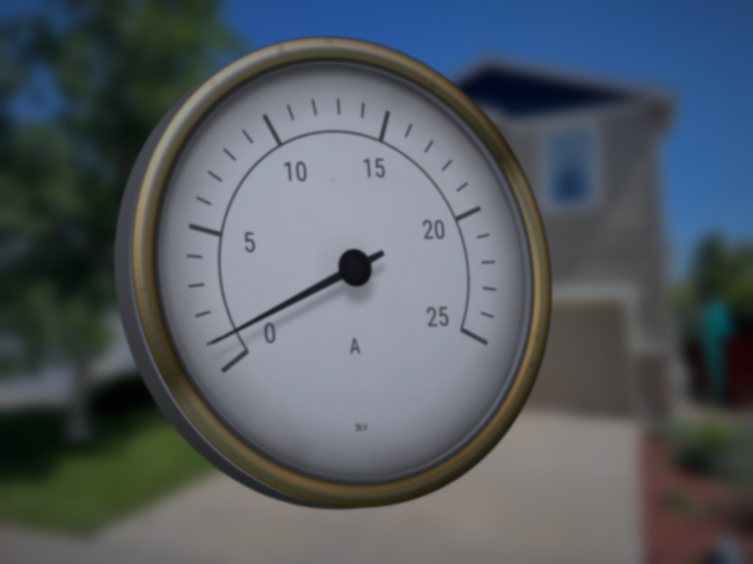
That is 1 A
